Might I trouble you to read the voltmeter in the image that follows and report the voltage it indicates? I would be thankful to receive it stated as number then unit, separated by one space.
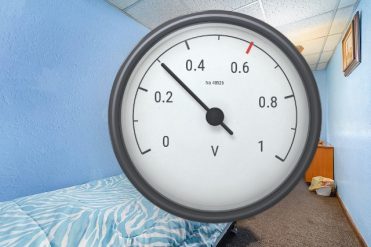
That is 0.3 V
